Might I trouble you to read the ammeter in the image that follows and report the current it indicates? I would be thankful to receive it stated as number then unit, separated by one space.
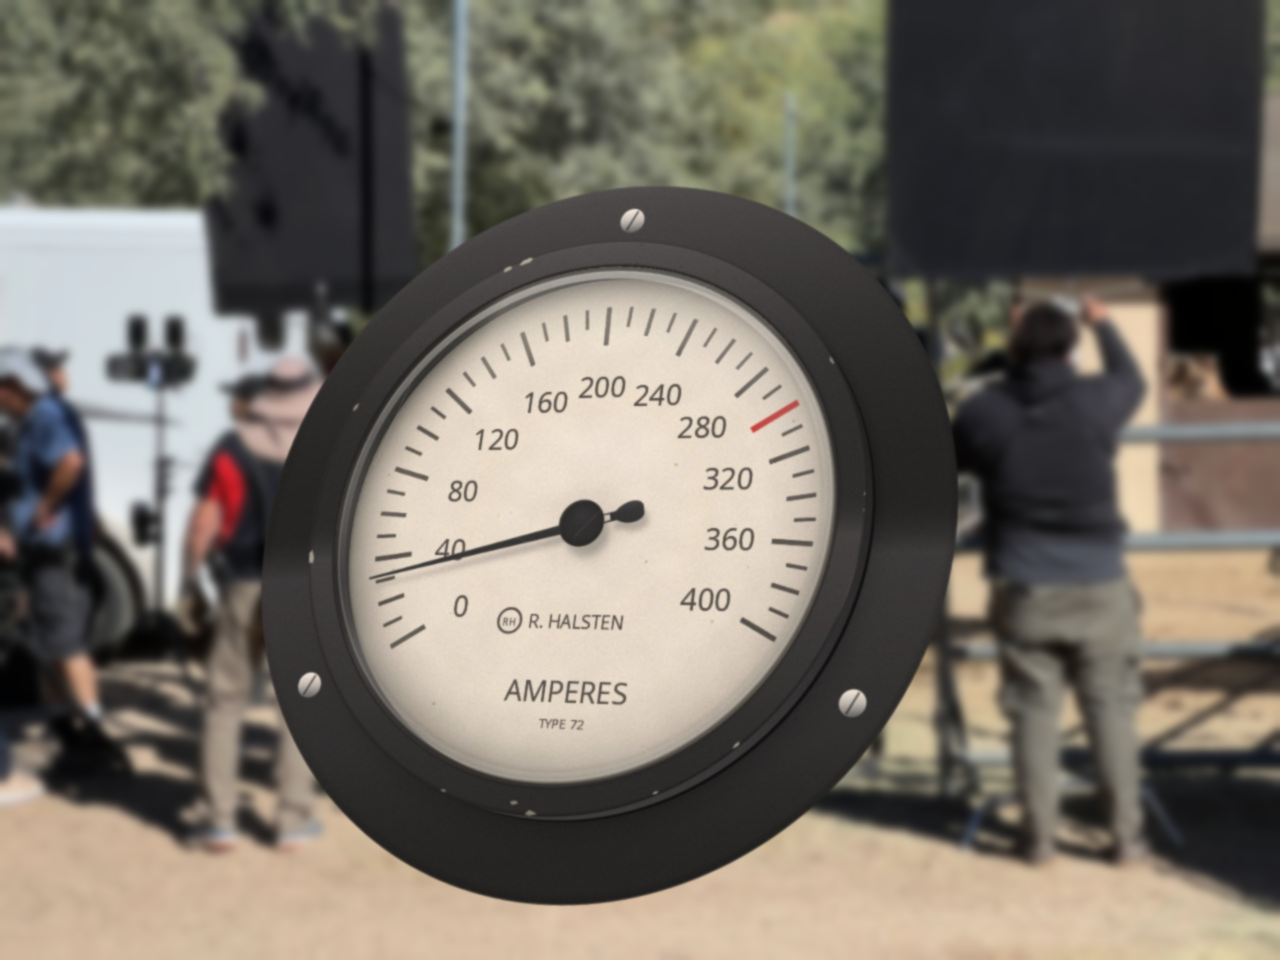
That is 30 A
